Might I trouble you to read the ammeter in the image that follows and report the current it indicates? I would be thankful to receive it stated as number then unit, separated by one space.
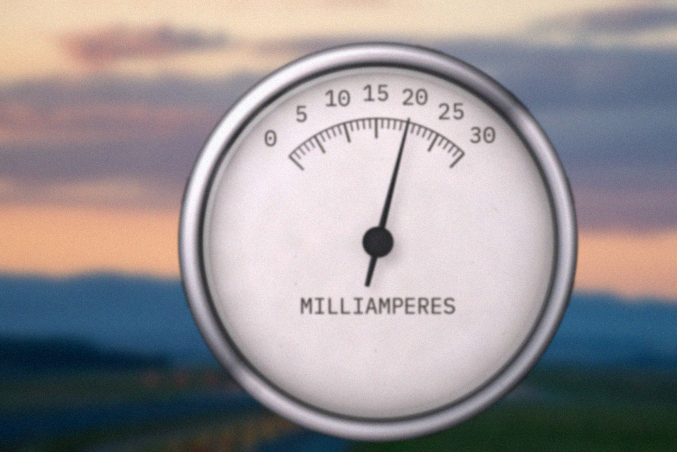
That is 20 mA
